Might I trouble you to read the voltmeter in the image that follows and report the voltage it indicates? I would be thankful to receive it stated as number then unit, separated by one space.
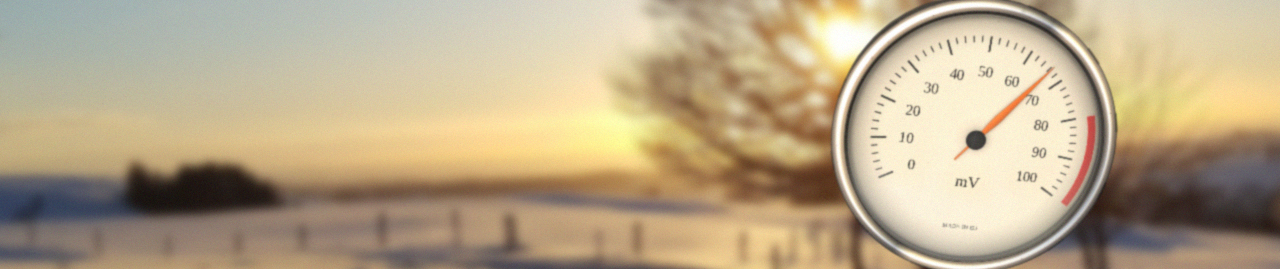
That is 66 mV
